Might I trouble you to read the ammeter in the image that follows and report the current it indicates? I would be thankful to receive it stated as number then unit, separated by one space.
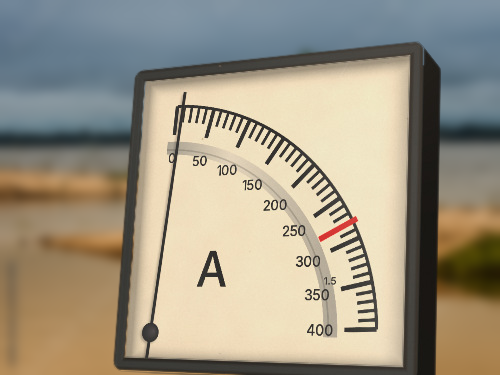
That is 10 A
